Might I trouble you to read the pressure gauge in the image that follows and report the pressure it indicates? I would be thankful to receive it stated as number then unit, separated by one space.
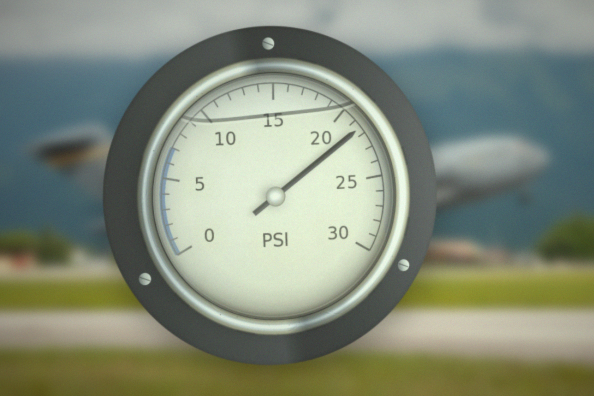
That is 21.5 psi
